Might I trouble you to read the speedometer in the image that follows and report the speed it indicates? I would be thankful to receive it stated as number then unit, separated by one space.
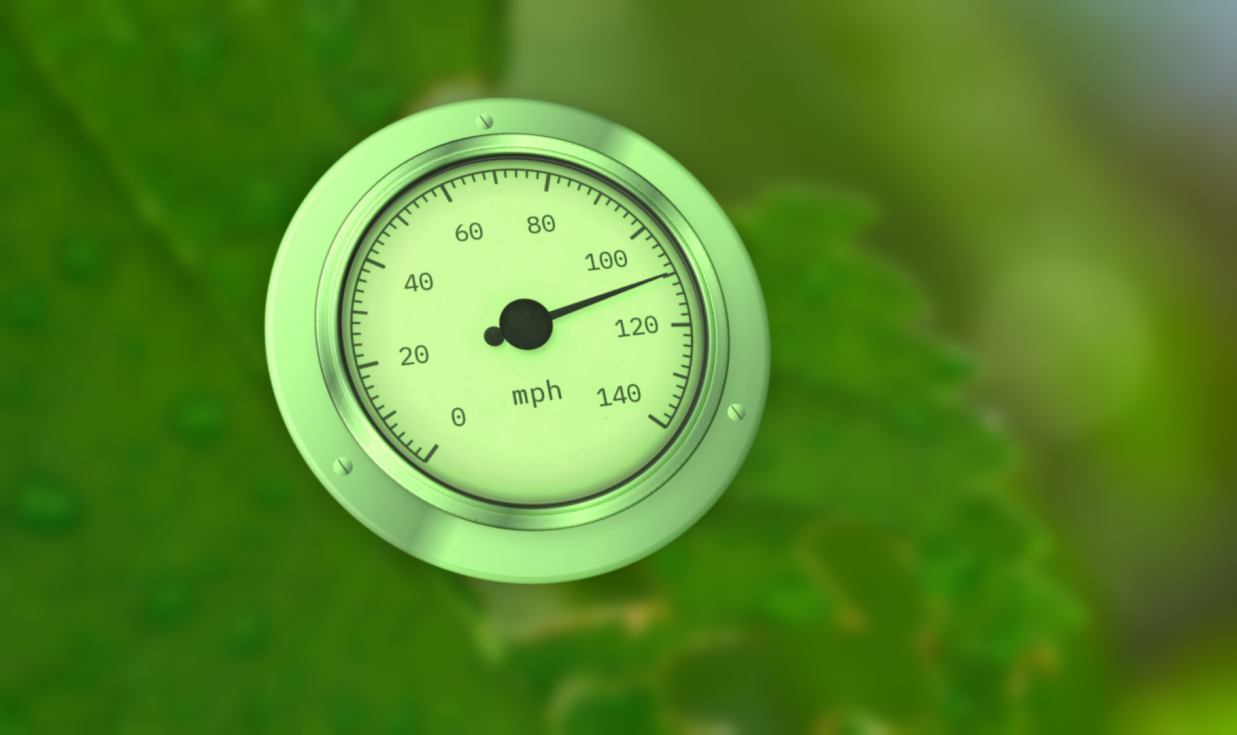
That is 110 mph
